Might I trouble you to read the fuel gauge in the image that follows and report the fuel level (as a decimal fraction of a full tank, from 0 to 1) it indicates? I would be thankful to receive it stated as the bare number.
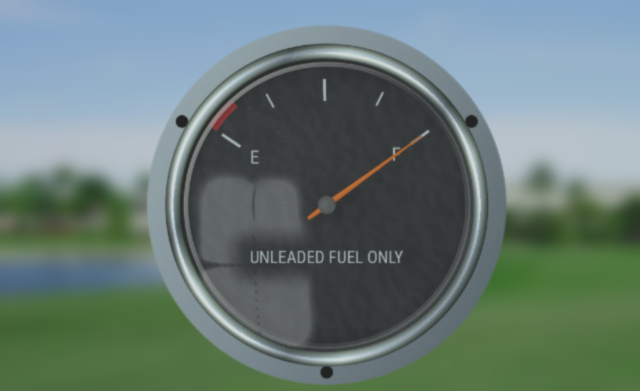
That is 1
